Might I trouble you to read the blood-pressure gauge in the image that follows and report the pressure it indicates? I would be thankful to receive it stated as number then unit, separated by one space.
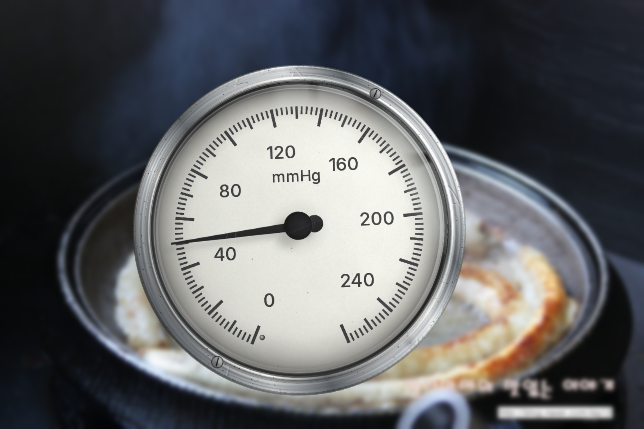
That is 50 mmHg
